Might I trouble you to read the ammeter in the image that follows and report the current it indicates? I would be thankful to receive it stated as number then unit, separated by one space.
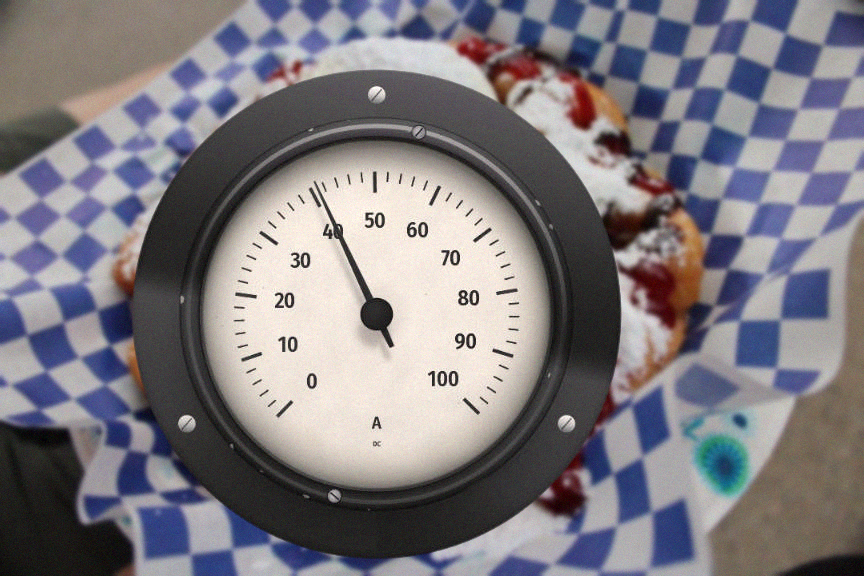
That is 41 A
